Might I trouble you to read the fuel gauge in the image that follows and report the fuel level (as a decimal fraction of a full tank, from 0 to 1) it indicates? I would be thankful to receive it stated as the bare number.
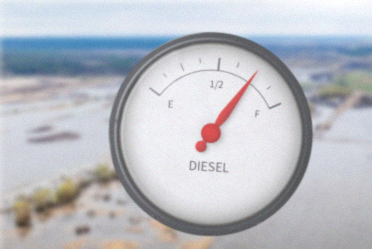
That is 0.75
